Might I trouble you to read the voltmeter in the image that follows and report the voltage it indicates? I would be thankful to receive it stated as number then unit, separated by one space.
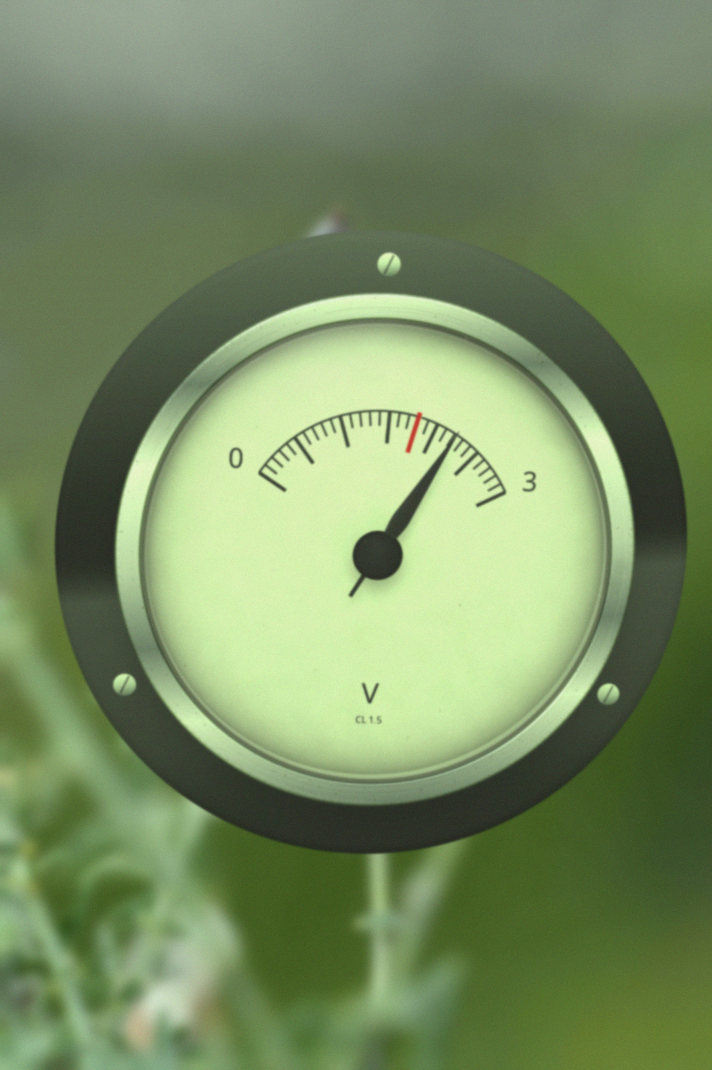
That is 2.2 V
